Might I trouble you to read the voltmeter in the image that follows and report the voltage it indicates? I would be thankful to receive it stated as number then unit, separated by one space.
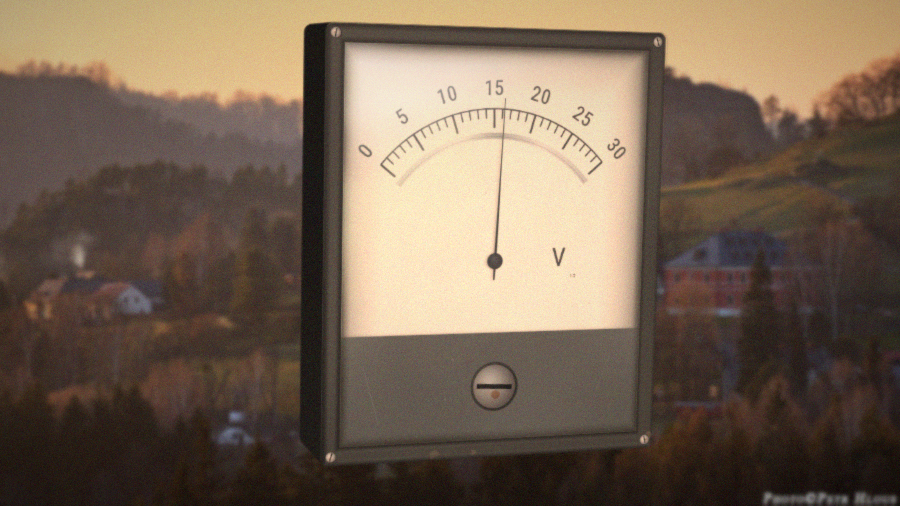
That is 16 V
